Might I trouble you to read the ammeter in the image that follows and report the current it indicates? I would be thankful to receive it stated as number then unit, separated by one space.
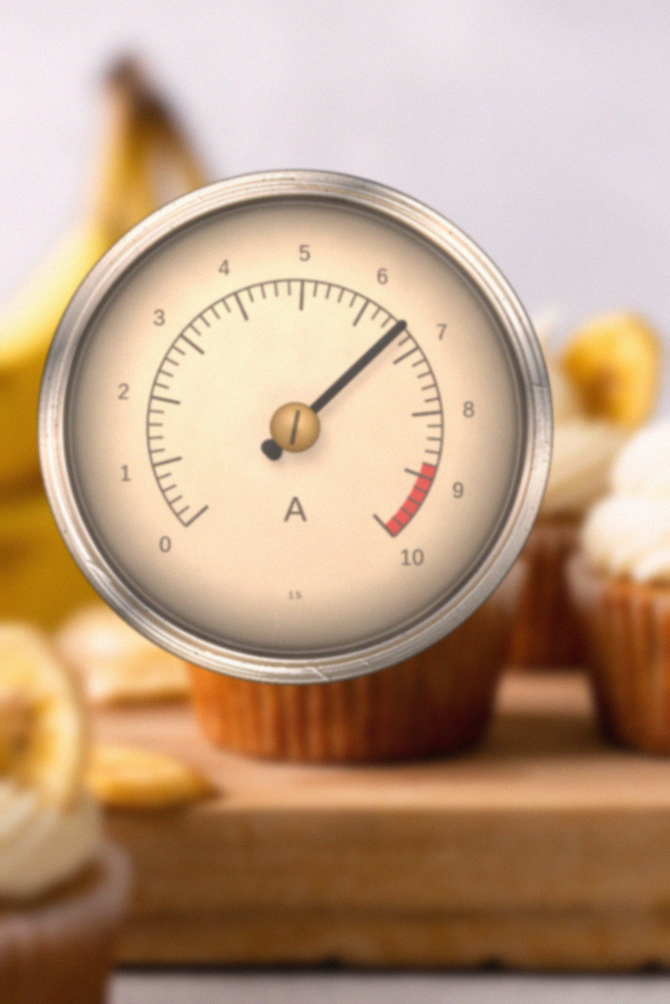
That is 6.6 A
